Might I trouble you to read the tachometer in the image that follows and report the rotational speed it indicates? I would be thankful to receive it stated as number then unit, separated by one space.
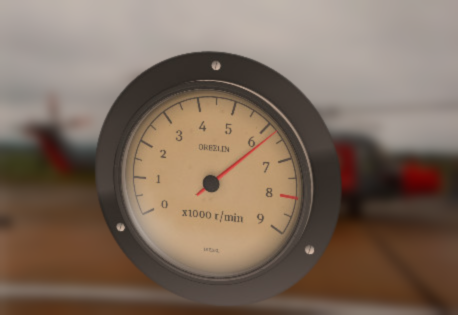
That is 6250 rpm
